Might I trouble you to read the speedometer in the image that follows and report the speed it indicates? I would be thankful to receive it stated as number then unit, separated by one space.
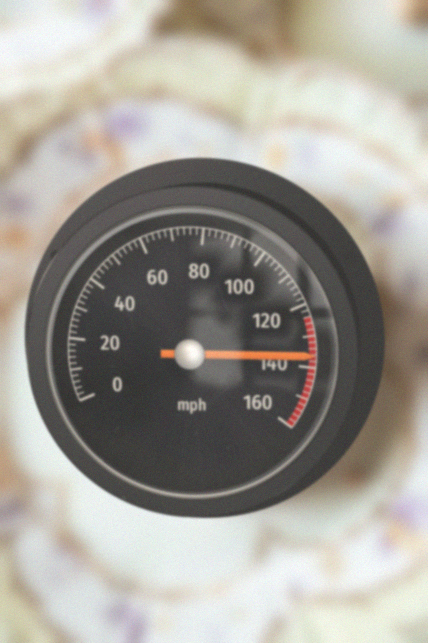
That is 136 mph
